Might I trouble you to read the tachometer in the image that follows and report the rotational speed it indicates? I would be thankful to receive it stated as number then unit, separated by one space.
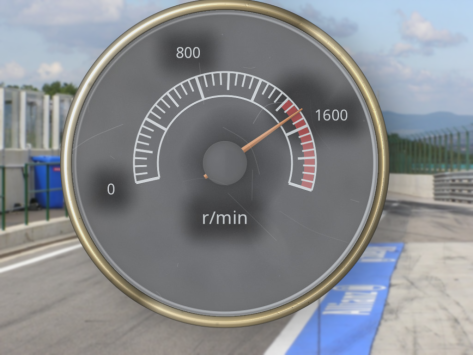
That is 1500 rpm
